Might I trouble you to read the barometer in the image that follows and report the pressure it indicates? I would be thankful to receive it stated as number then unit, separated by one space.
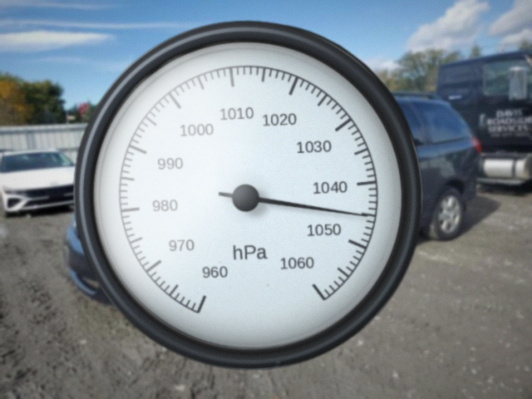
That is 1045 hPa
